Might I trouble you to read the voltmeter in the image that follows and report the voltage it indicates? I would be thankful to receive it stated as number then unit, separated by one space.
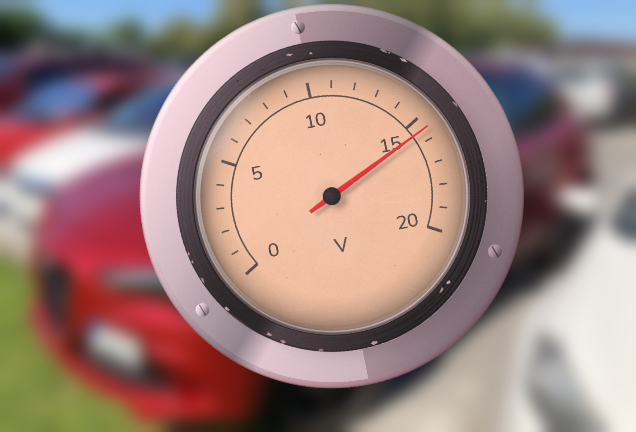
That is 15.5 V
